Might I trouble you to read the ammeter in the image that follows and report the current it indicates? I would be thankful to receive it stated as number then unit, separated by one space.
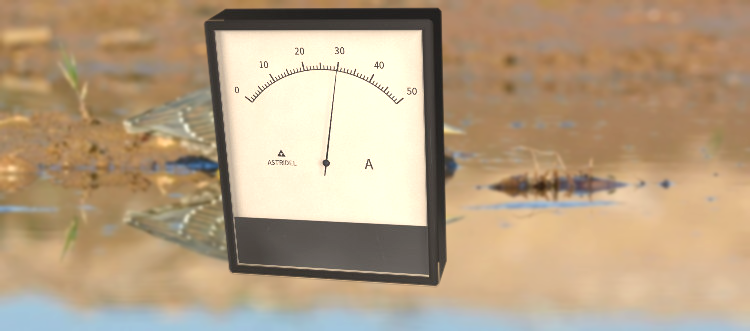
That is 30 A
